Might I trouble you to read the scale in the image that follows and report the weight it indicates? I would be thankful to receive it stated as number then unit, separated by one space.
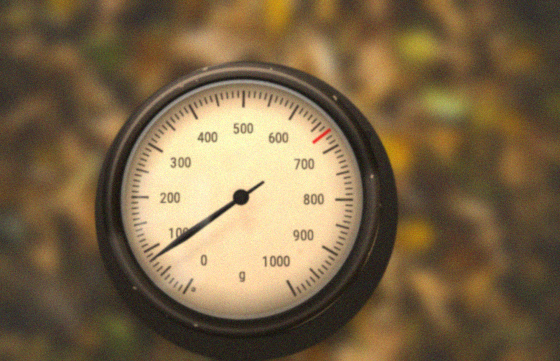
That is 80 g
